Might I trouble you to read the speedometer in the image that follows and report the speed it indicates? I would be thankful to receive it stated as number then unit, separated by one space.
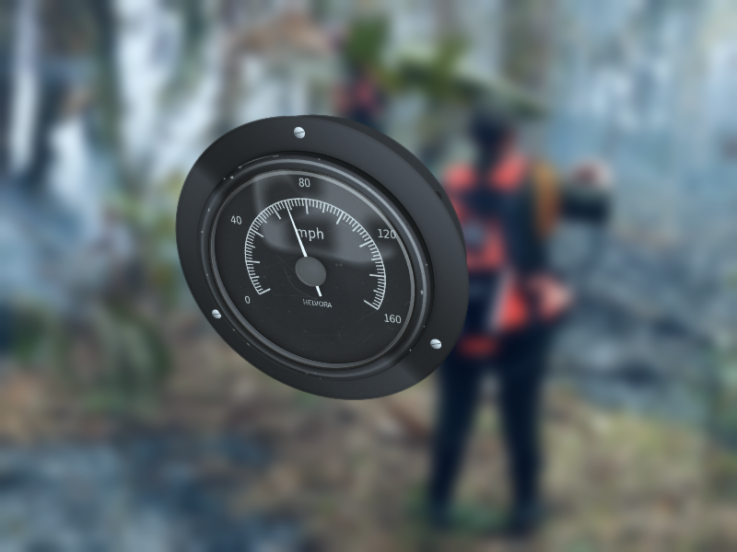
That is 70 mph
